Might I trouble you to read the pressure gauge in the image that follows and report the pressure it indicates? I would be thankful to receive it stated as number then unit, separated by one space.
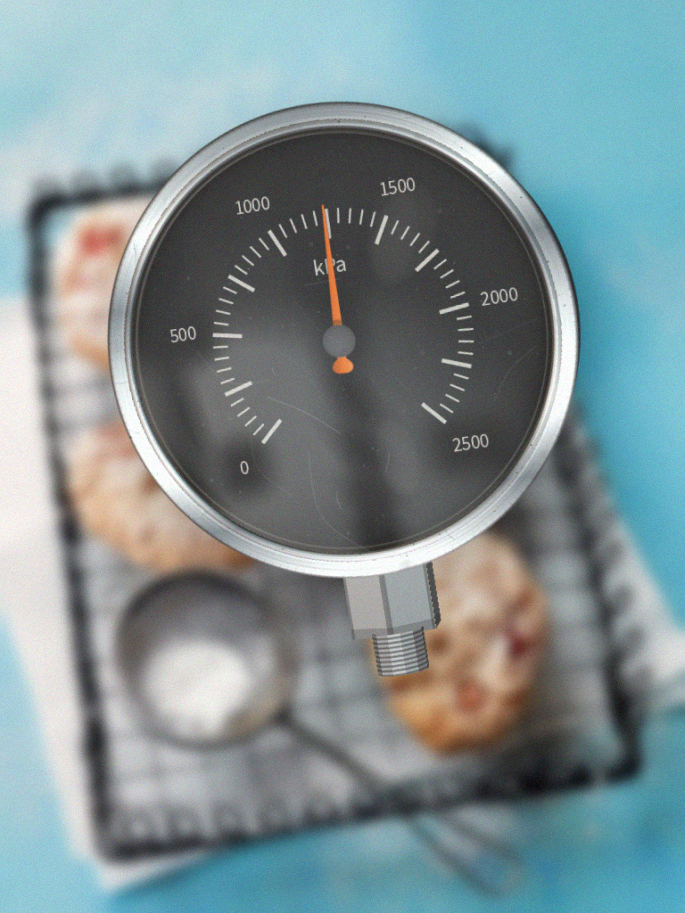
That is 1250 kPa
